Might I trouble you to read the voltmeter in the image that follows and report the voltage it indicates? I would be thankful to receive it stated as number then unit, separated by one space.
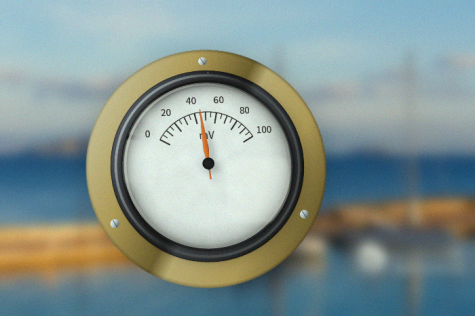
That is 45 mV
